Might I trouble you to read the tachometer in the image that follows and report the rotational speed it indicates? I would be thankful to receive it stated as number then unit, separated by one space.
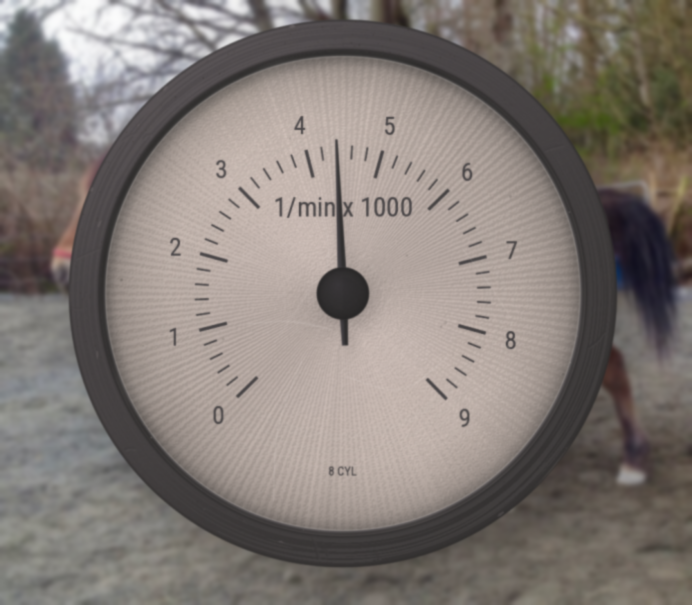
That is 4400 rpm
